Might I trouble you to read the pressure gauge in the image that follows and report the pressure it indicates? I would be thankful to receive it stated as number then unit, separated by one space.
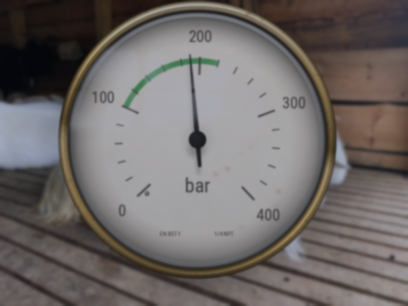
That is 190 bar
